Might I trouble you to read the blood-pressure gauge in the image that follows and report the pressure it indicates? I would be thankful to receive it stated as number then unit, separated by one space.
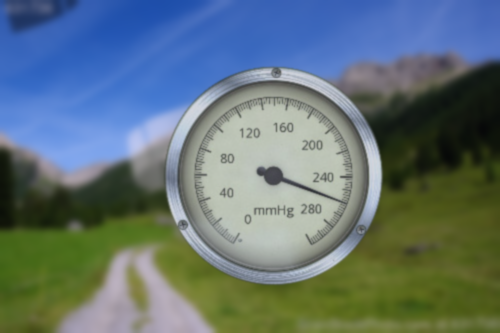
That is 260 mmHg
